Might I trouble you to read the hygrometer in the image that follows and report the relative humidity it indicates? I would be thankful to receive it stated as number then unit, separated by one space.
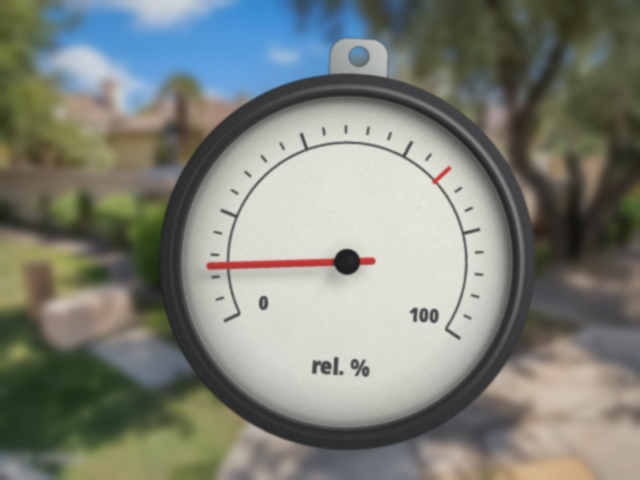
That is 10 %
